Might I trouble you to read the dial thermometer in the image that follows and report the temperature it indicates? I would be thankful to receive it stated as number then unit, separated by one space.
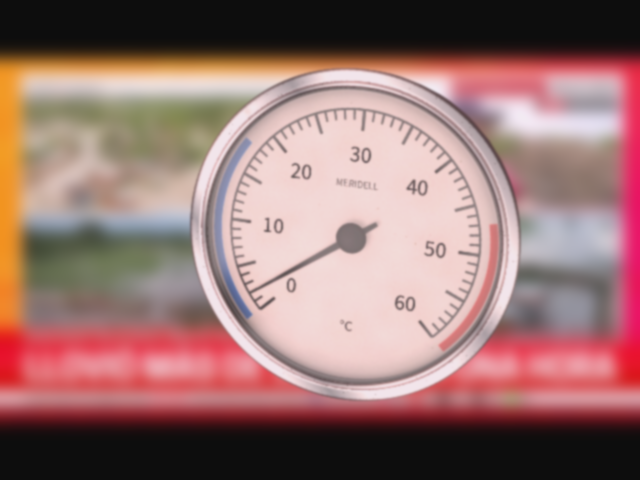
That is 2 °C
